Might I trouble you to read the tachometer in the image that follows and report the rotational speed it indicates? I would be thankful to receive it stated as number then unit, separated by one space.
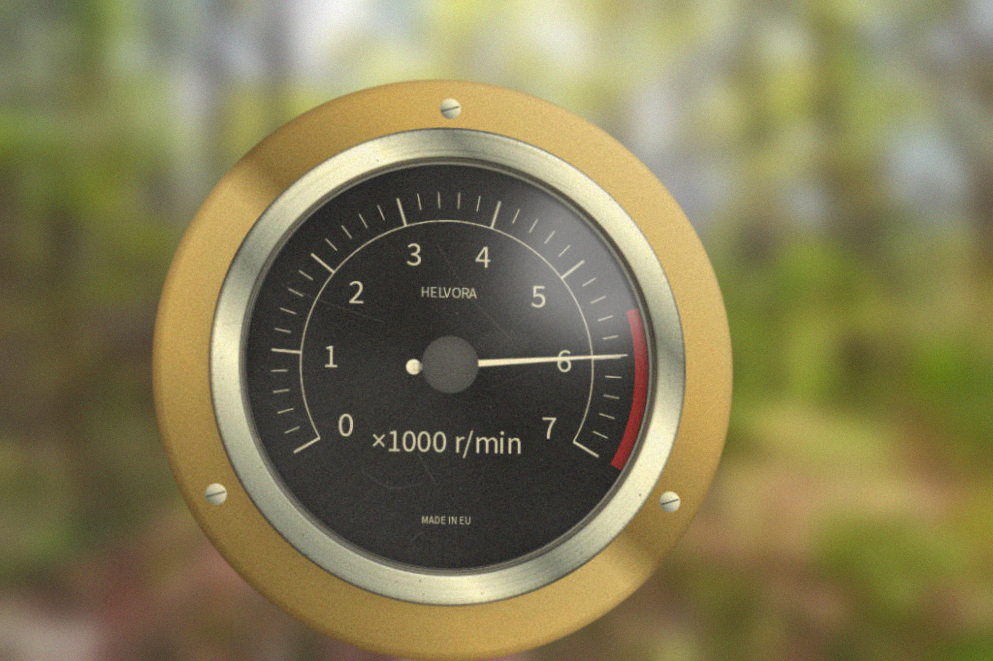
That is 6000 rpm
